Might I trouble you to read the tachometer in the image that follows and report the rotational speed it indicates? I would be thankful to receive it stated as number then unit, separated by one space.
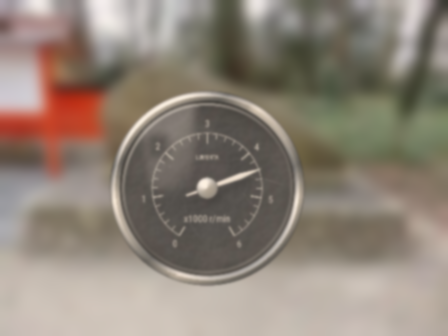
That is 4400 rpm
